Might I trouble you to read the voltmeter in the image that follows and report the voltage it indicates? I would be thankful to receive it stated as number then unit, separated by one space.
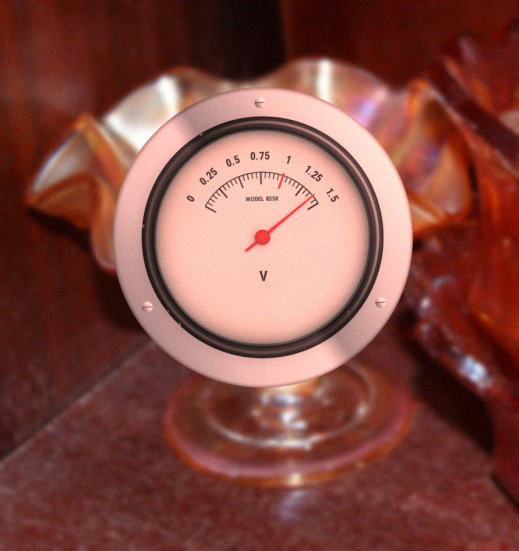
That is 1.4 V
